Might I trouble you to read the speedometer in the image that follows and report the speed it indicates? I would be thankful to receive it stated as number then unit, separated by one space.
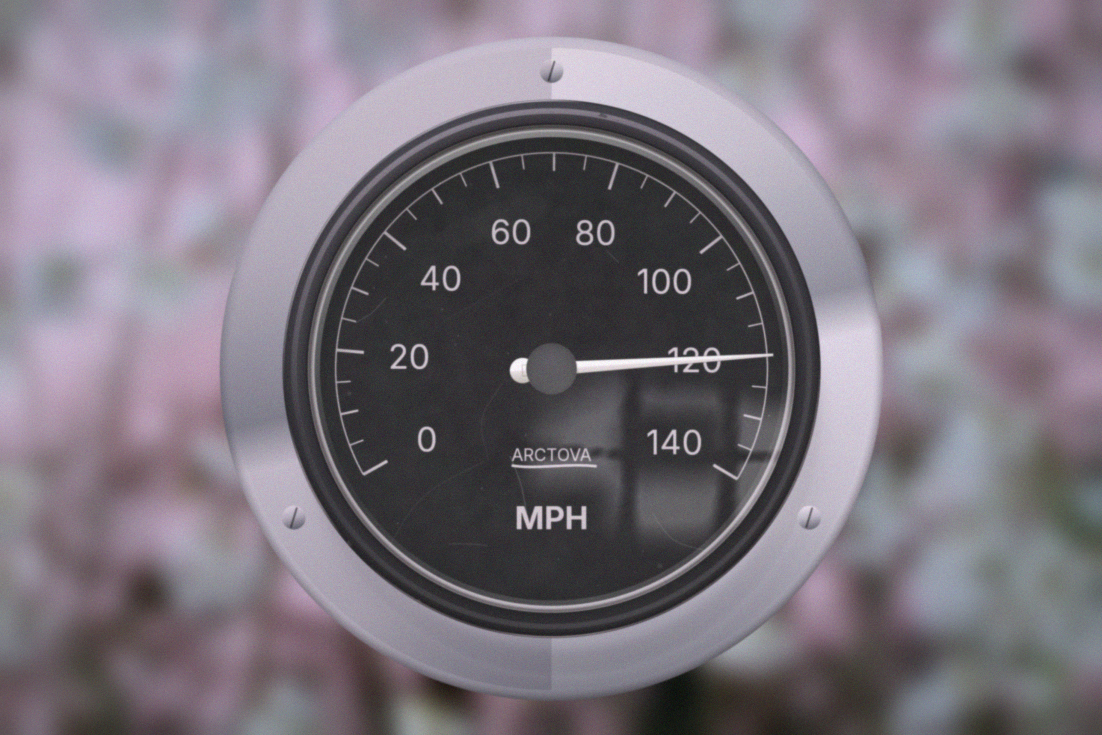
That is 120 mph
